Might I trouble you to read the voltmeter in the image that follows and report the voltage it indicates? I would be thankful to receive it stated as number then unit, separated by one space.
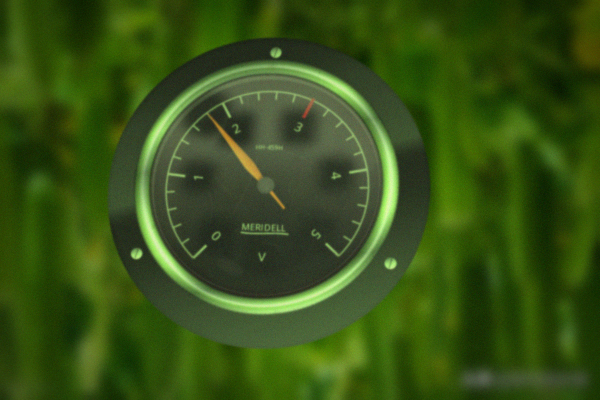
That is 1.8 V
